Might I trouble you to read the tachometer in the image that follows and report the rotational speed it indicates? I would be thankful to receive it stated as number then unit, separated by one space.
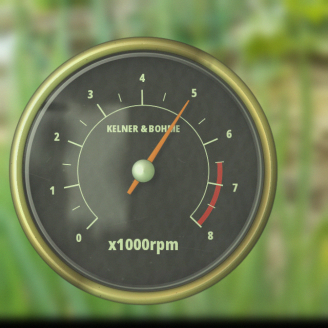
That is 5000 rpm
